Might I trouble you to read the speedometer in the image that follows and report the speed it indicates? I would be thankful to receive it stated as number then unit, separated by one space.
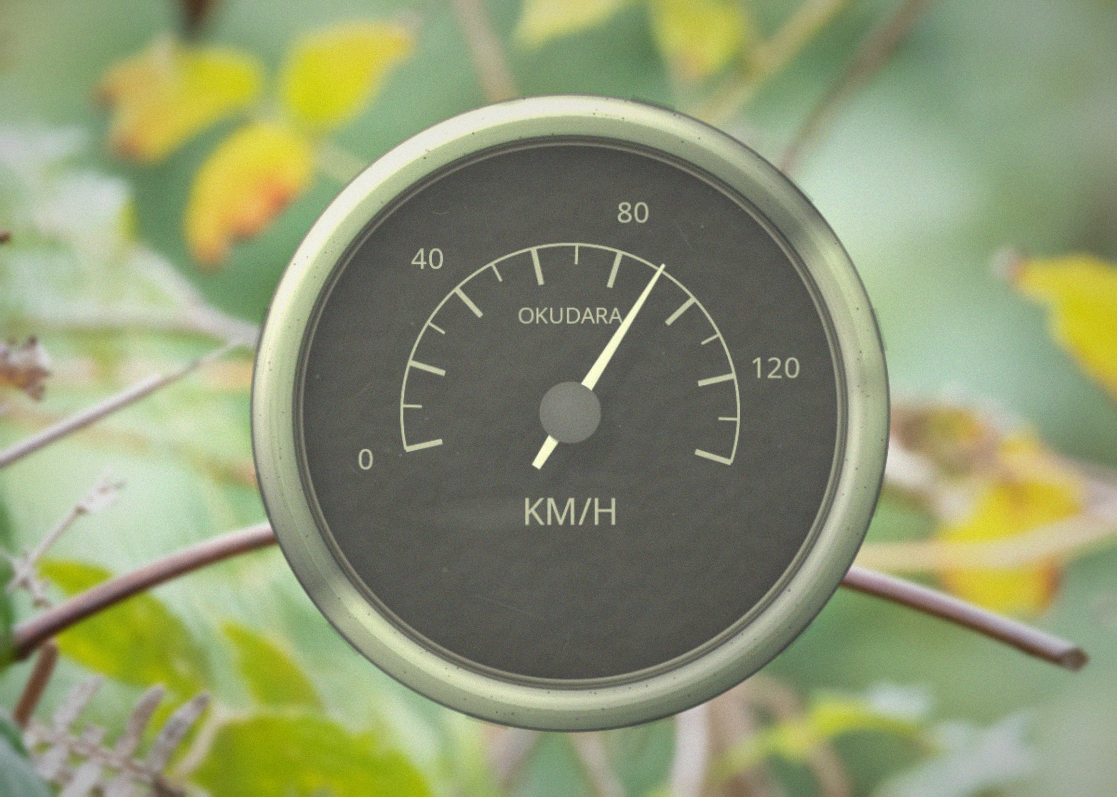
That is 90 km/h
